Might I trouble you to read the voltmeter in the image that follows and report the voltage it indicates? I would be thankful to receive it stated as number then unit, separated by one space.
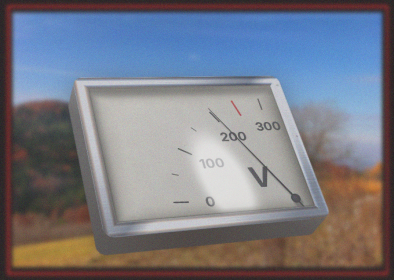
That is 200 V
